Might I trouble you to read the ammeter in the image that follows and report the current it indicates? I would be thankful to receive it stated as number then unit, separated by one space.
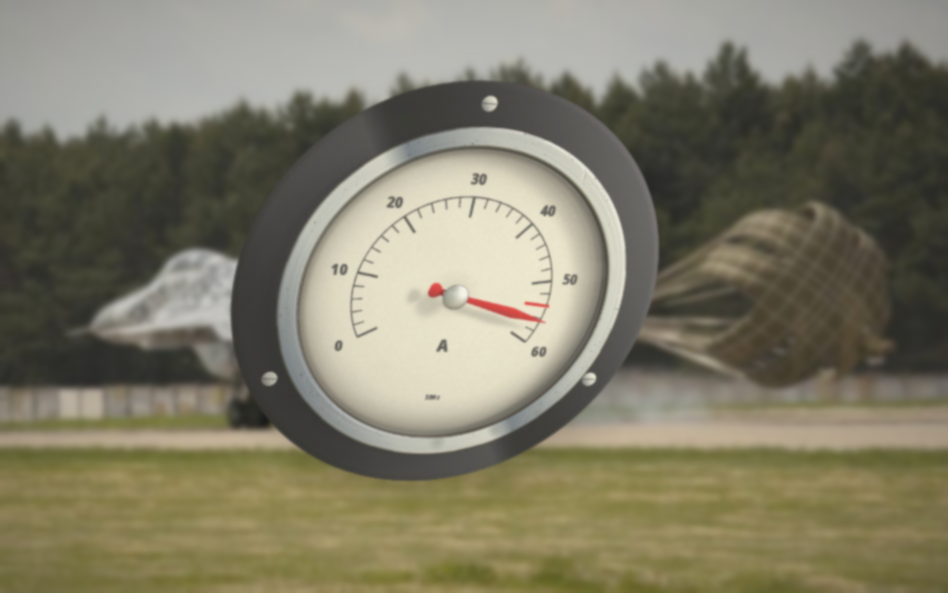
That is 56 A
